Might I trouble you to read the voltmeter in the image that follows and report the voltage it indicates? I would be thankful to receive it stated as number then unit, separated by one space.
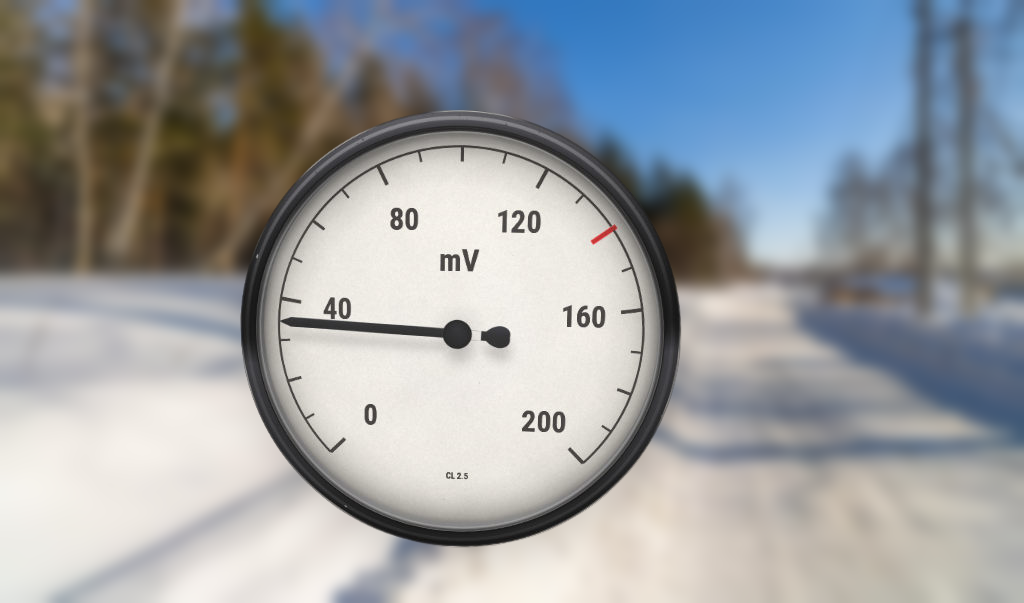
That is 35 mV
